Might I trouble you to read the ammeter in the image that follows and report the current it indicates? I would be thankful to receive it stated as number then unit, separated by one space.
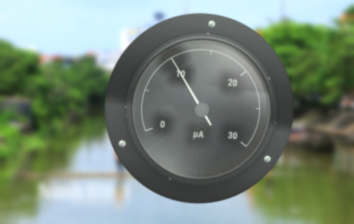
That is 10 µA
